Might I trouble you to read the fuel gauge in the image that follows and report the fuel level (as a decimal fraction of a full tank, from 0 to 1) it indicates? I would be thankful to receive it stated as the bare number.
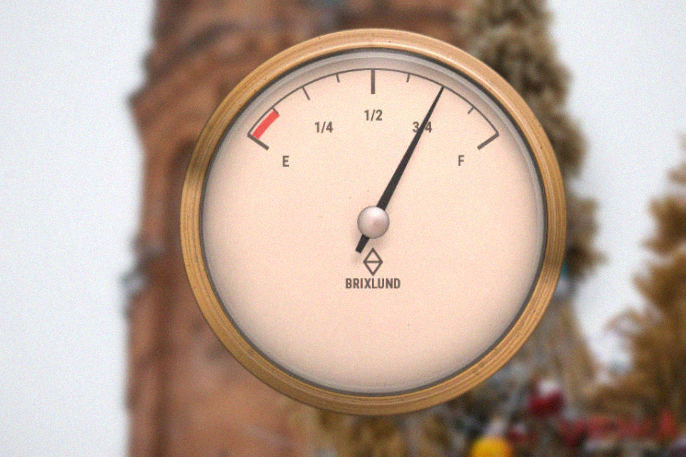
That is 0.75
